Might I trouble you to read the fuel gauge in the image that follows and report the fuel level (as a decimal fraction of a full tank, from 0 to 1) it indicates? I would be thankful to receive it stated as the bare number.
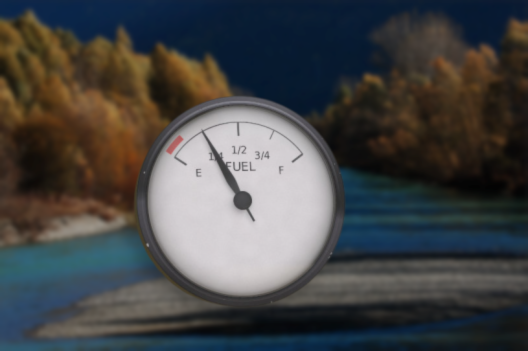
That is 0.25
